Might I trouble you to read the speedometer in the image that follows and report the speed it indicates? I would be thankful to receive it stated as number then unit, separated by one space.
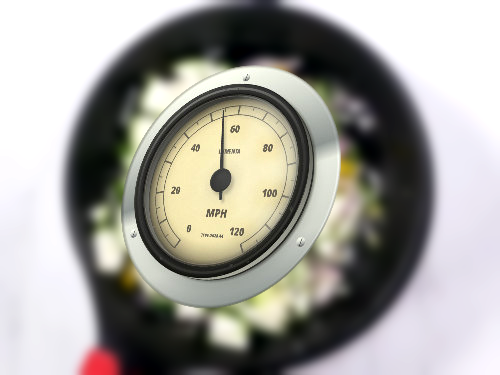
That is 55 mph
